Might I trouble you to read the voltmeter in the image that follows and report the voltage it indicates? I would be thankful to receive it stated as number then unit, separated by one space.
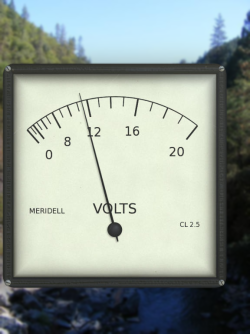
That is 11.5 V
